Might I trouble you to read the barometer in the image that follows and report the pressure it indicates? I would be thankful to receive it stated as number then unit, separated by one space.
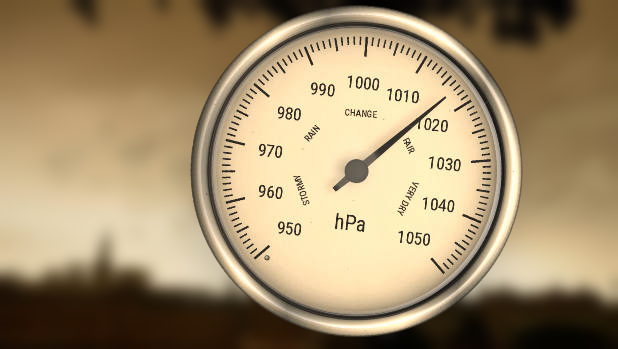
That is 1017 hPa
